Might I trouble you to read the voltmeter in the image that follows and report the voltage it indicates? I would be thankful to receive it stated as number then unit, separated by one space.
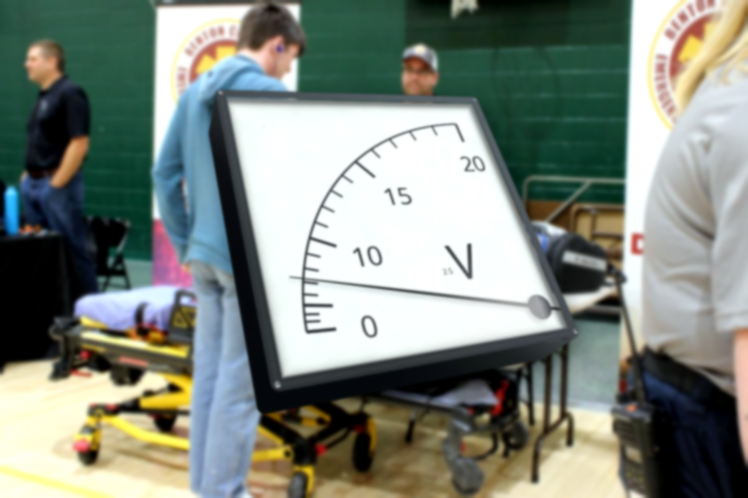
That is 7 V
